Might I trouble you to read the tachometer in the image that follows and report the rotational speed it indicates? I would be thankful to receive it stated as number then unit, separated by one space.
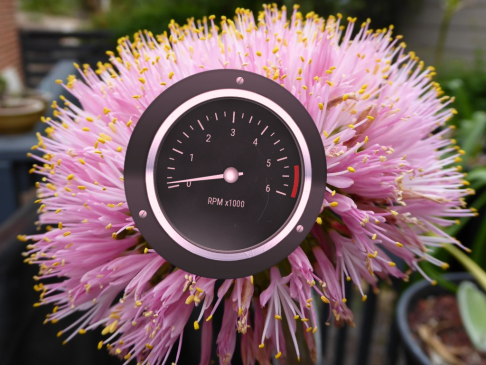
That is 125 rpm
